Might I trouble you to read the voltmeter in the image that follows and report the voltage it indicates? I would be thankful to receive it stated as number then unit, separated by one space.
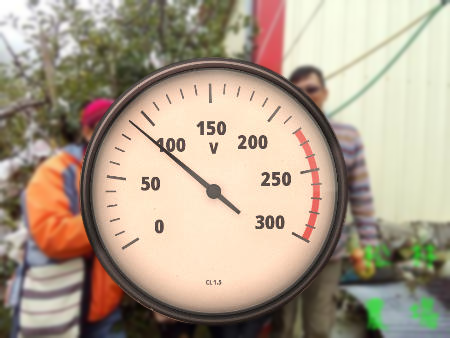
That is 90 V
